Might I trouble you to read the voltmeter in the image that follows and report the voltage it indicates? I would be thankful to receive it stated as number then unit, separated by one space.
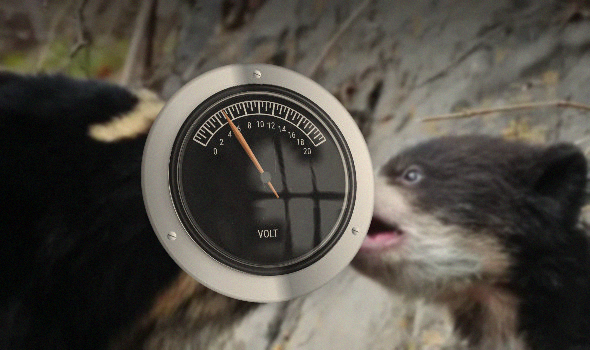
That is 5 V
